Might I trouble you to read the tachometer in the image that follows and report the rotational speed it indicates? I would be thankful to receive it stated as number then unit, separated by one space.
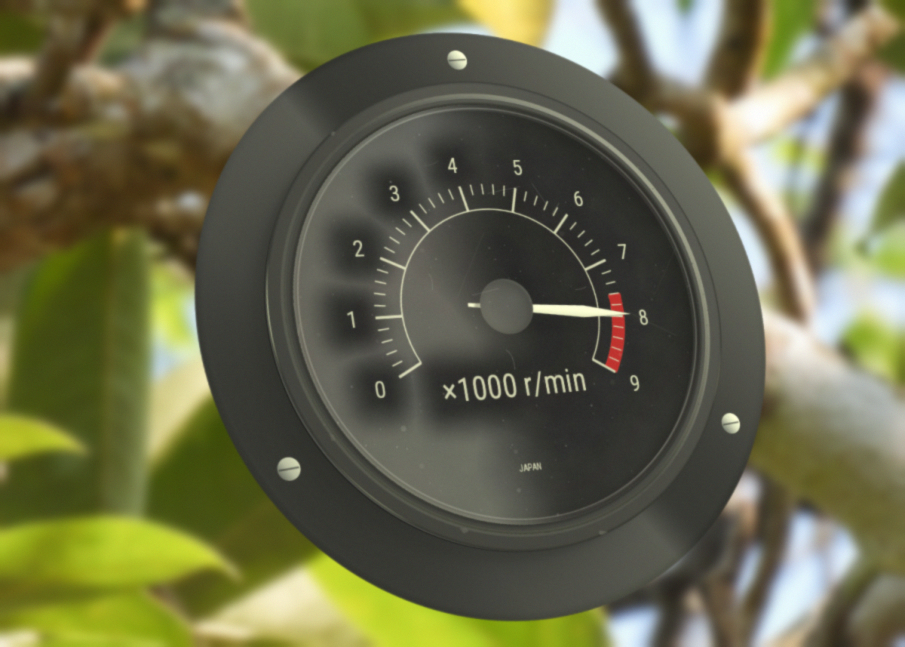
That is 8000 rpm
